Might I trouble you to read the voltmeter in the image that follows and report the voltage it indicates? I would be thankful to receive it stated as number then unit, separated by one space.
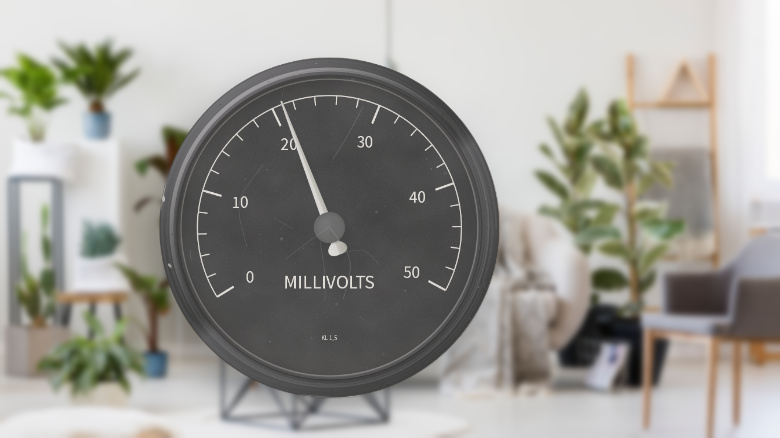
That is 21 mV
